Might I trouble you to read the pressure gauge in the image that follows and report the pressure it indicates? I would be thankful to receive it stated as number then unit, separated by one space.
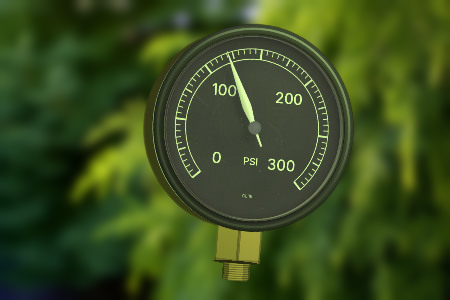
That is 120 psi
